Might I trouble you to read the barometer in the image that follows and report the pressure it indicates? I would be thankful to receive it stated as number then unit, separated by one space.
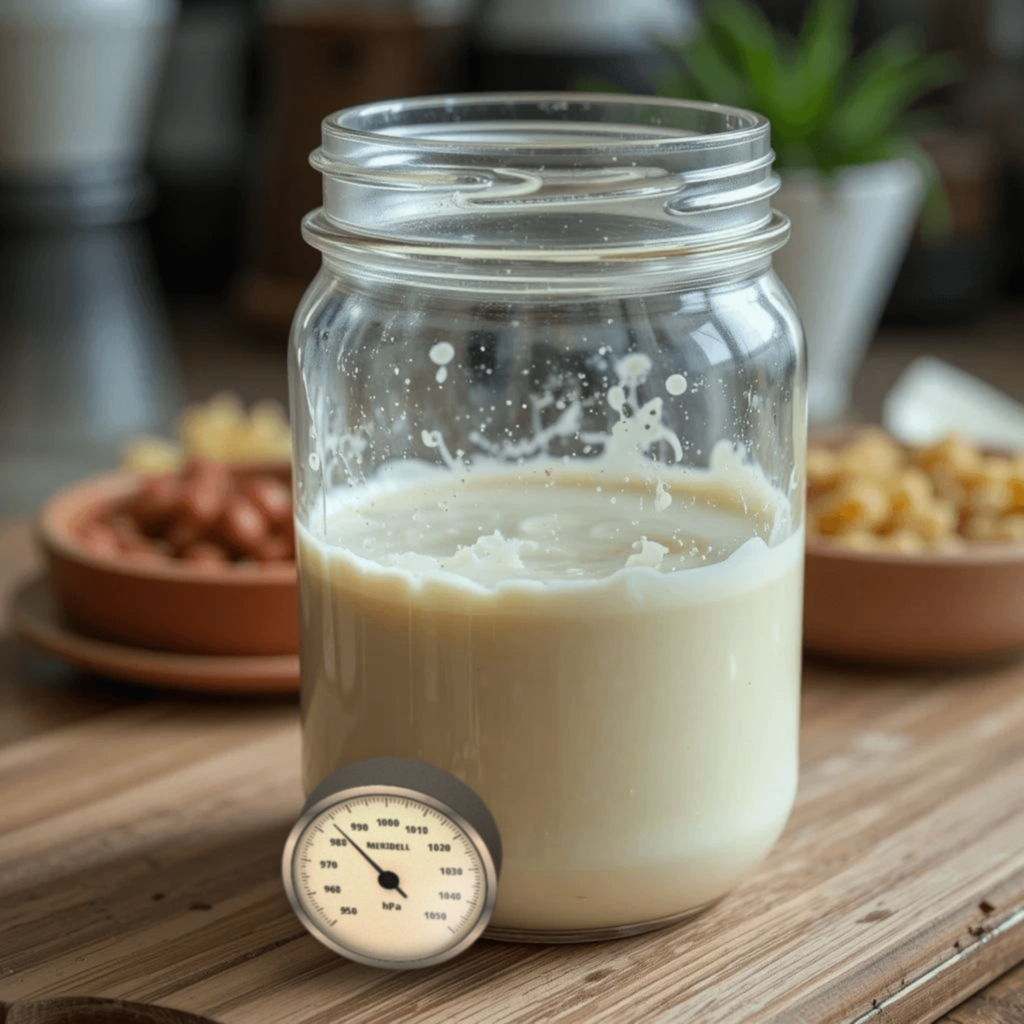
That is 985 hPa
